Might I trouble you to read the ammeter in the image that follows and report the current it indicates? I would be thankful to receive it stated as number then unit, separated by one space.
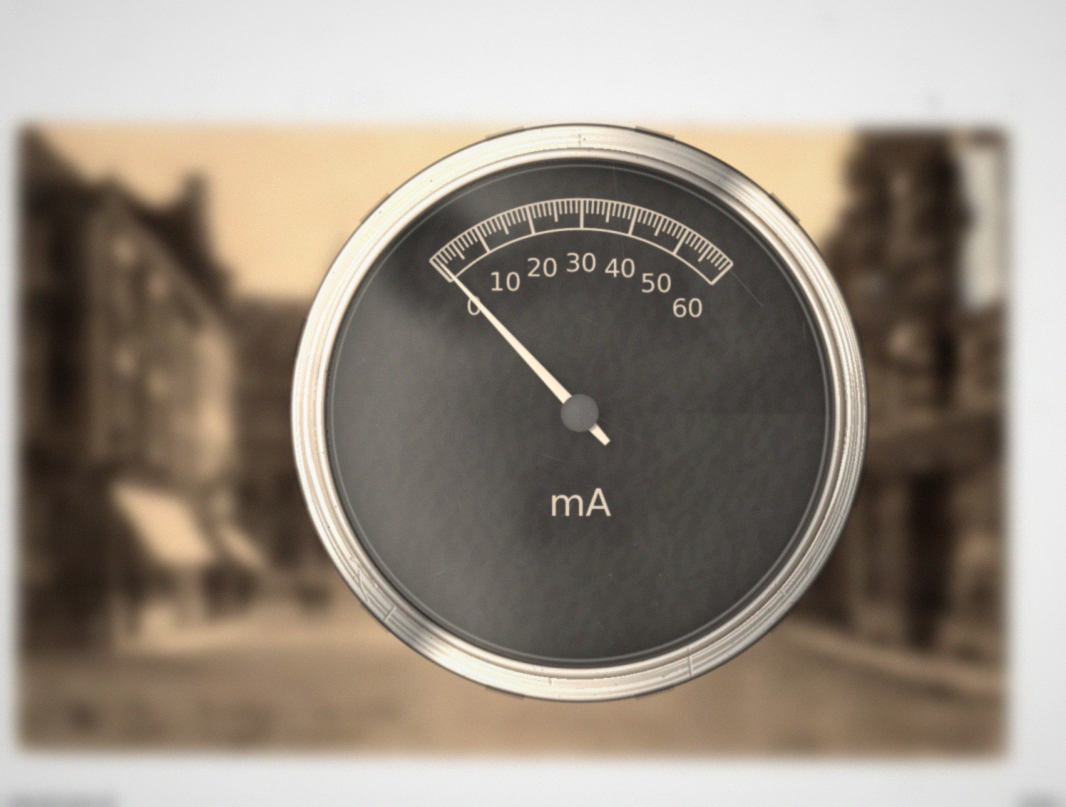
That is 1 mA
